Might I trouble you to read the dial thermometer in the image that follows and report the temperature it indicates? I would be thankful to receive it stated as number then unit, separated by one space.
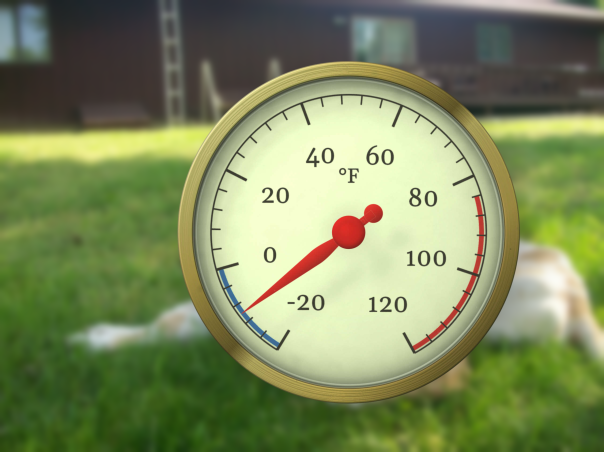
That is -10 °F
